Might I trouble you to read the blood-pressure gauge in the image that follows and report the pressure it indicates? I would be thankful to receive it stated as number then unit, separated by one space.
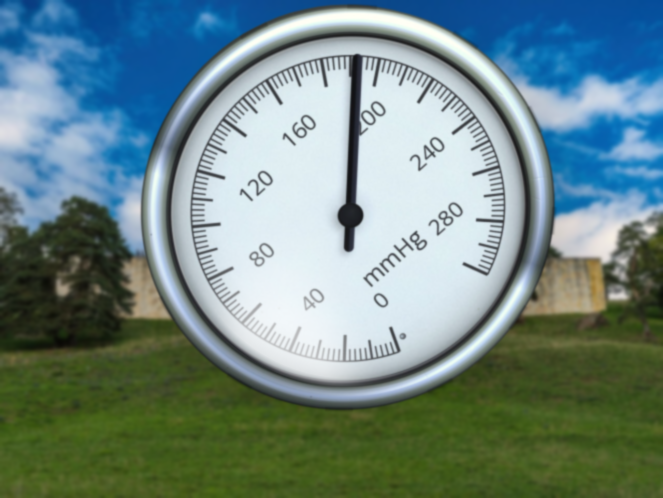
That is 192 mmHg
